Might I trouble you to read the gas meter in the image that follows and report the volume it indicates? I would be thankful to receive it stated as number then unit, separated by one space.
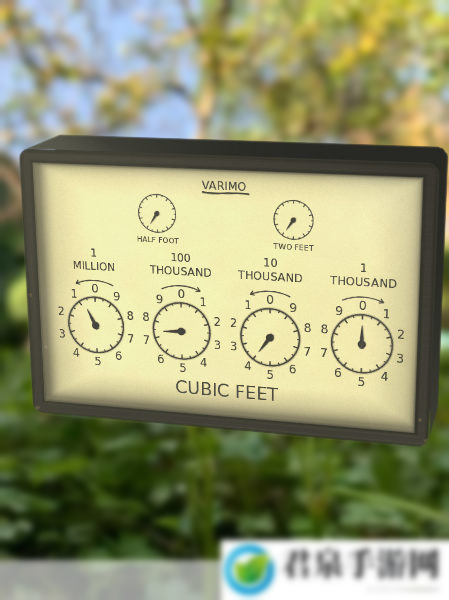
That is 74000 ft³
